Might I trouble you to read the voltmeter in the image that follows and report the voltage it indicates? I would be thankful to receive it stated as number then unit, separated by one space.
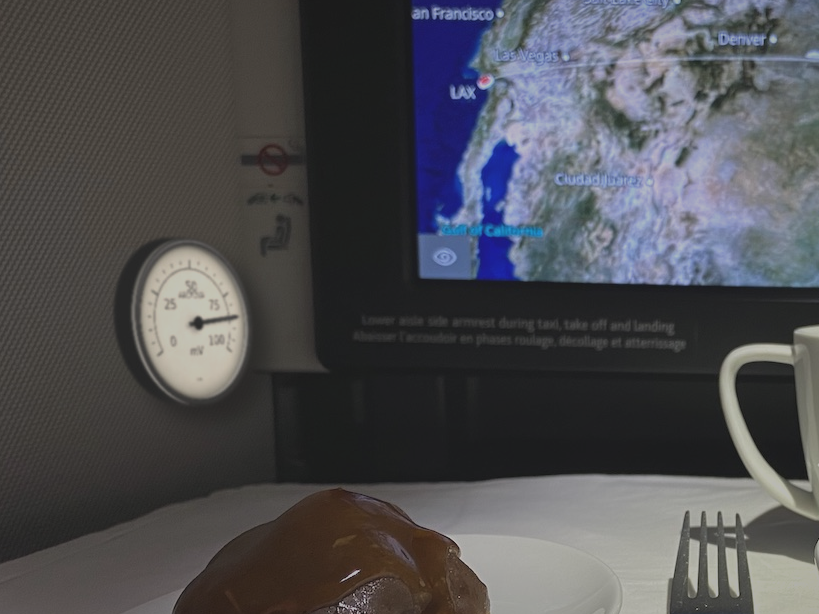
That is 85 mV
